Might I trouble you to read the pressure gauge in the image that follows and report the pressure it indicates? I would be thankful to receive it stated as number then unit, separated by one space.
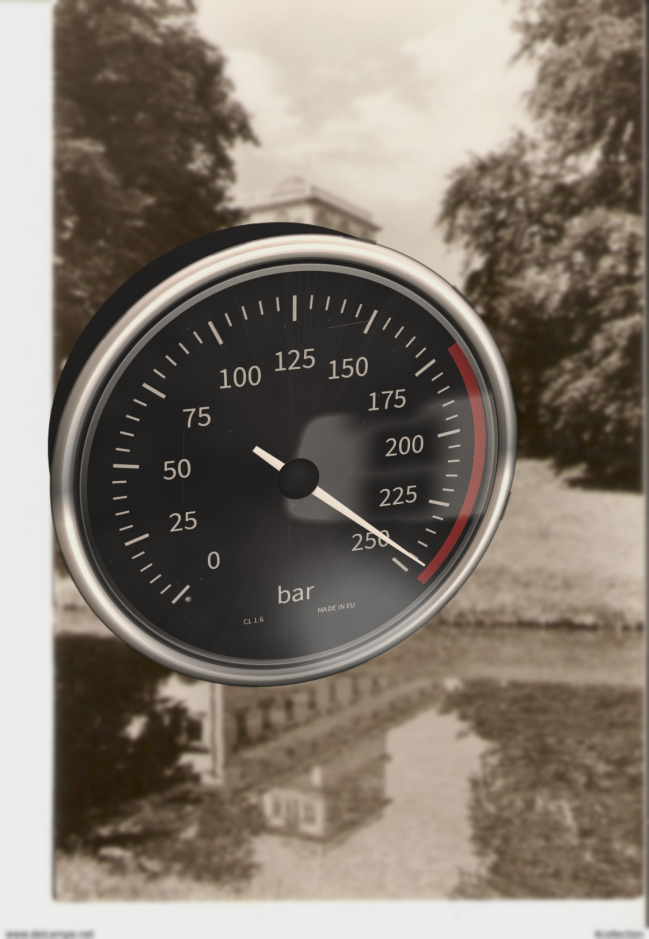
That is 245 bar
